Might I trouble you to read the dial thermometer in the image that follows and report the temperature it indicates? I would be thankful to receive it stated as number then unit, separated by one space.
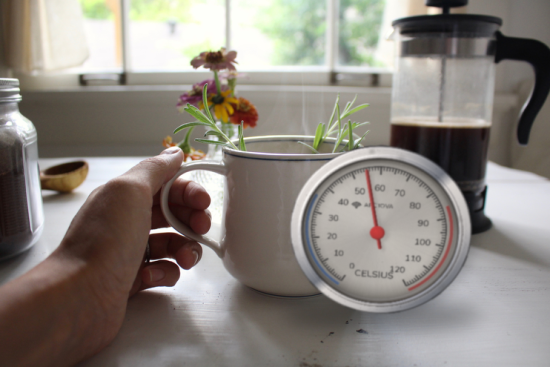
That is 55 °C
